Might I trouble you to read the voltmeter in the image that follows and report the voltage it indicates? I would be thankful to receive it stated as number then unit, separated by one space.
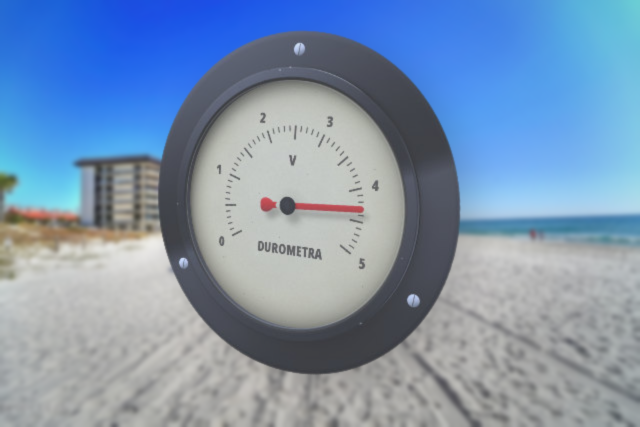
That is 4.3 V
